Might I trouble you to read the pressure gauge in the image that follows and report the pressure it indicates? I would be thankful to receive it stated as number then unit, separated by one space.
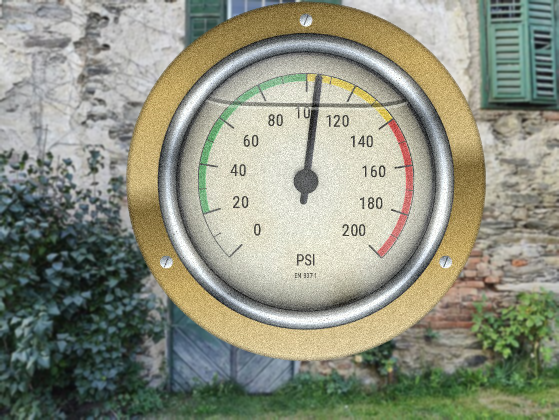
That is 105 psi
